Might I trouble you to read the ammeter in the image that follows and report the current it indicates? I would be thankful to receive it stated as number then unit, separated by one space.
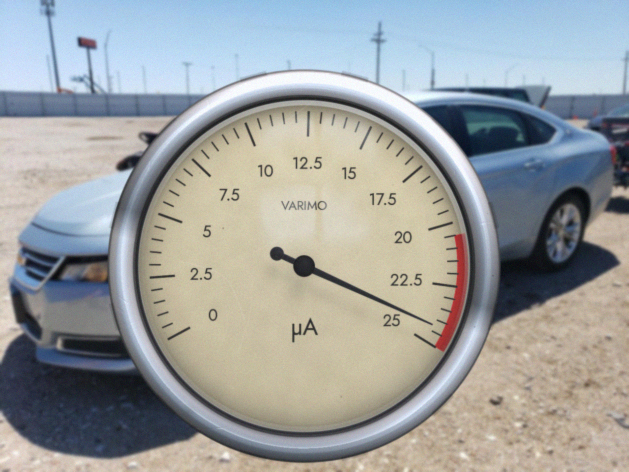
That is 24.25 µA
